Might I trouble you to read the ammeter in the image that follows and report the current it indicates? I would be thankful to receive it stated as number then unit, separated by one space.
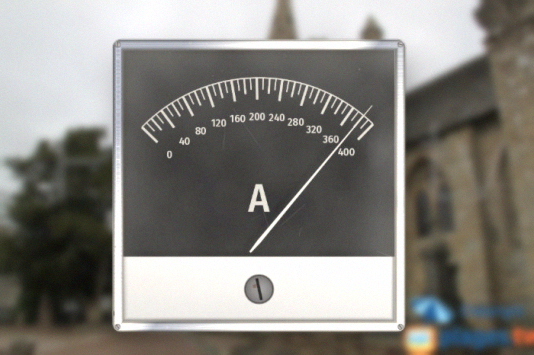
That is 380 A
